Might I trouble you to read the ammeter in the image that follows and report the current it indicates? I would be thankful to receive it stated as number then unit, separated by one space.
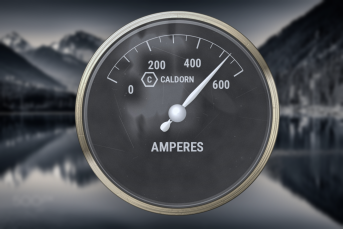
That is 525 A
